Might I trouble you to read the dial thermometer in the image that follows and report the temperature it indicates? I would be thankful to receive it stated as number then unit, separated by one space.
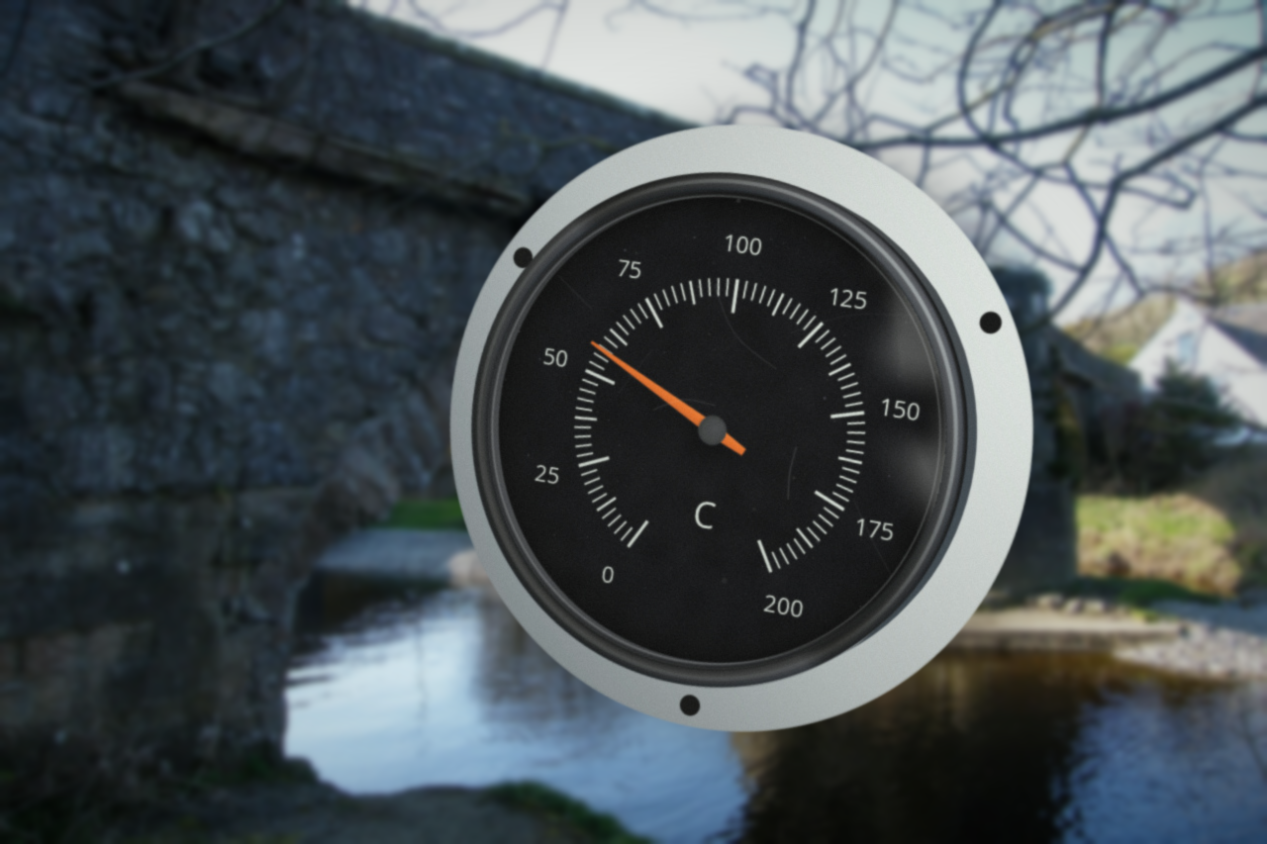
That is 57.5 °C
